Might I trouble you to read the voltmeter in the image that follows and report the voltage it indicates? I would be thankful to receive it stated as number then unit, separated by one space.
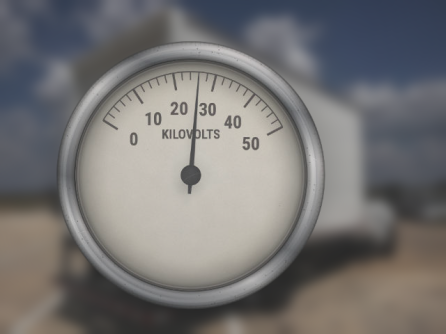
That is 26 kV
